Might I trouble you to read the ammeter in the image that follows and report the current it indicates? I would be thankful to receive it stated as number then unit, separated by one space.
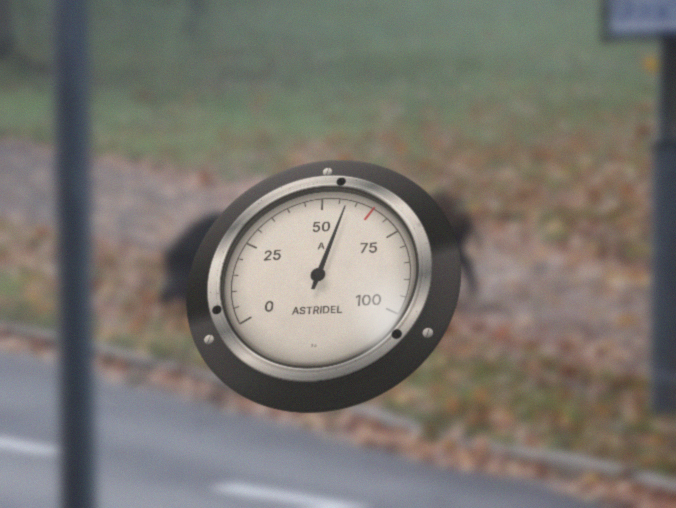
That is 57.5 A
